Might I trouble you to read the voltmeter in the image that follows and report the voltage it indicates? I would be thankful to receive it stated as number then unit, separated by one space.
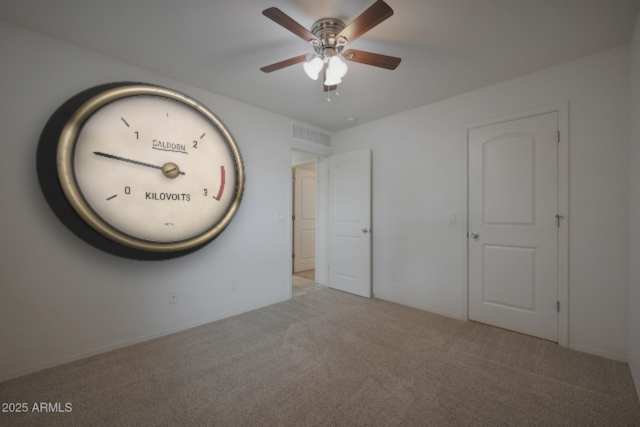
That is 0.5 kV
